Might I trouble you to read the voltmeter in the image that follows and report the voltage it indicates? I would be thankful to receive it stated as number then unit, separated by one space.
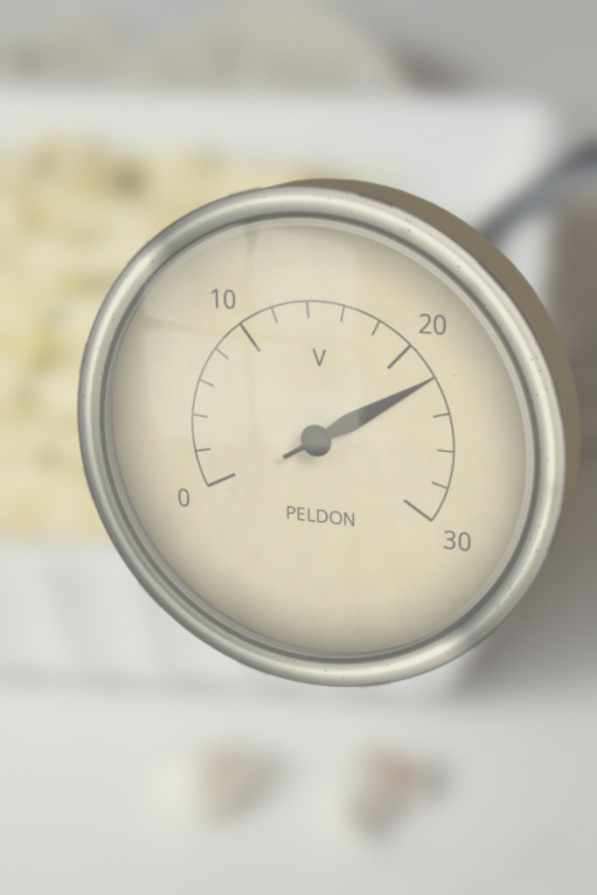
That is 22 V
